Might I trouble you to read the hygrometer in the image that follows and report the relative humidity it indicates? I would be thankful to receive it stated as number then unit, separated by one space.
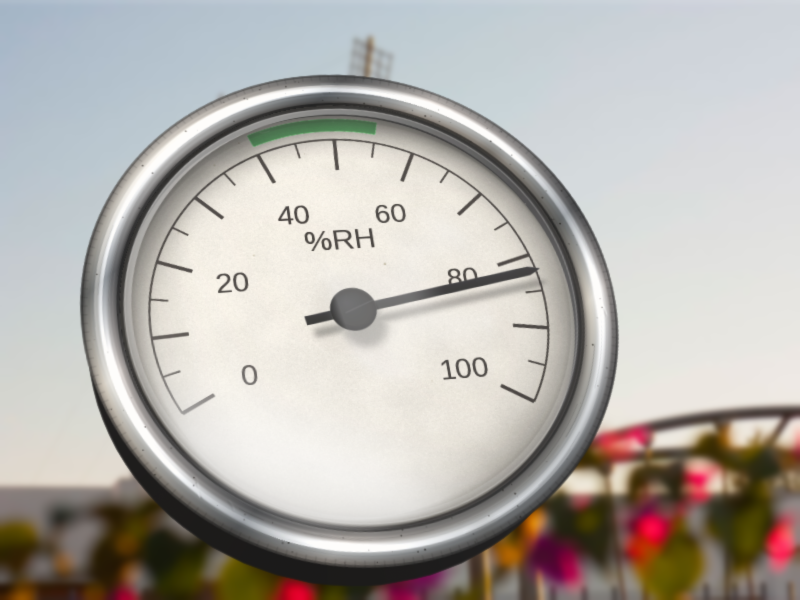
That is 82.5 %
